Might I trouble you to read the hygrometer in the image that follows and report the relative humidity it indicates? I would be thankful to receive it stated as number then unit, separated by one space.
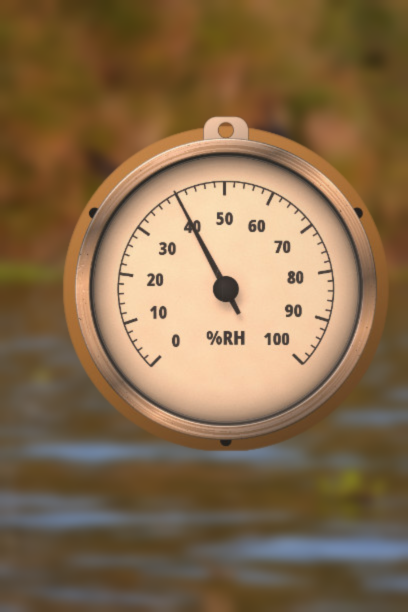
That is 40 %
